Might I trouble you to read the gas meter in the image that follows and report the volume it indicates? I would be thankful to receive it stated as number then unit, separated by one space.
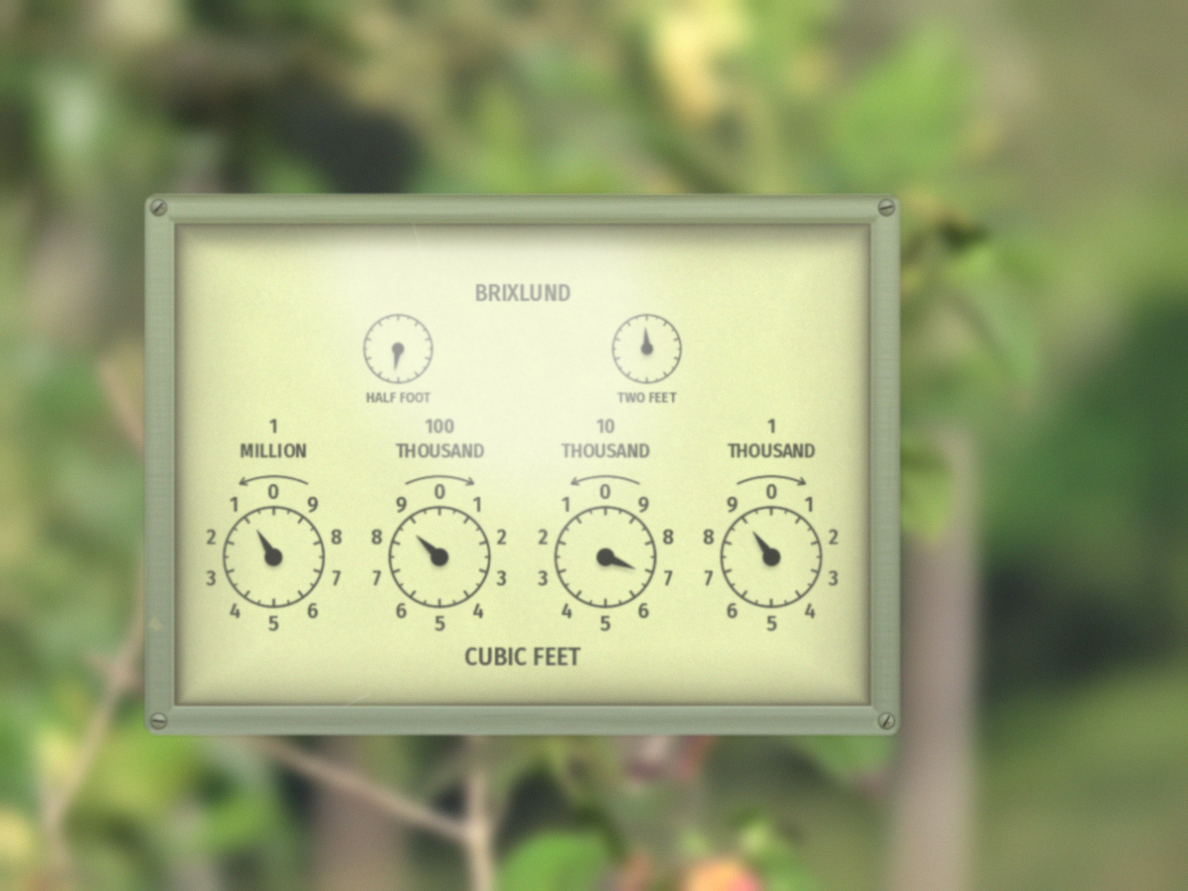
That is 86900 ft³
